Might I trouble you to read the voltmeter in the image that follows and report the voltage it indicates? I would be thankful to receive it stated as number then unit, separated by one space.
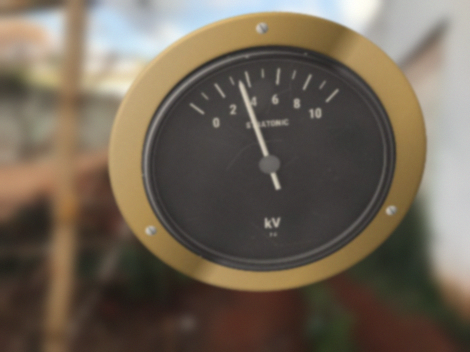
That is 3.5 kV
